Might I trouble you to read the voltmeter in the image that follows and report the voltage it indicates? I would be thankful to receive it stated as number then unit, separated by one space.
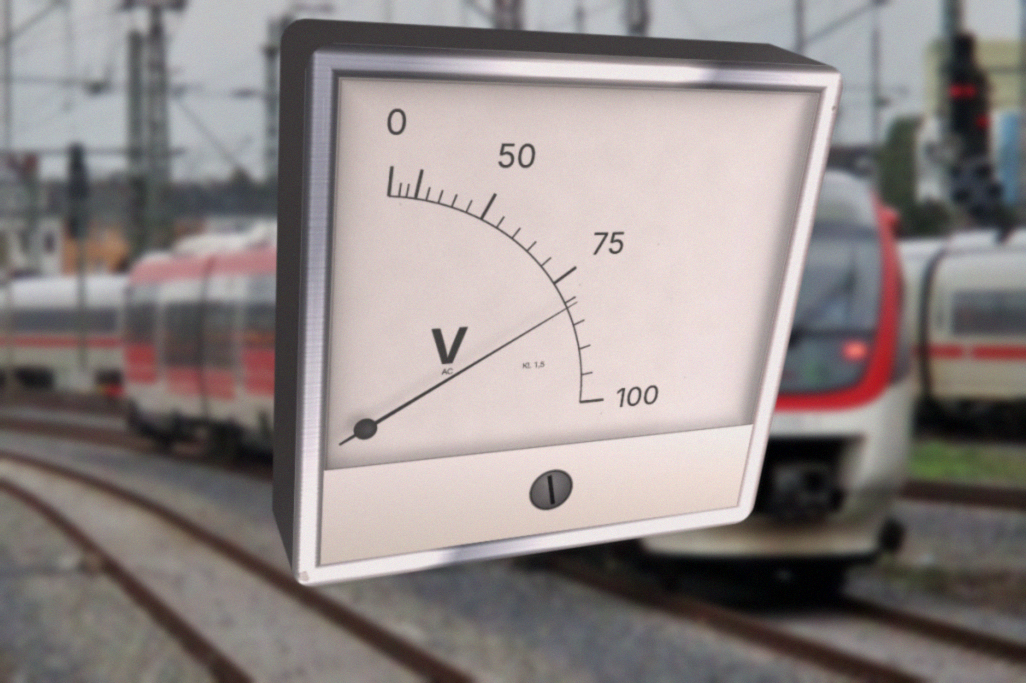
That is 80 V
